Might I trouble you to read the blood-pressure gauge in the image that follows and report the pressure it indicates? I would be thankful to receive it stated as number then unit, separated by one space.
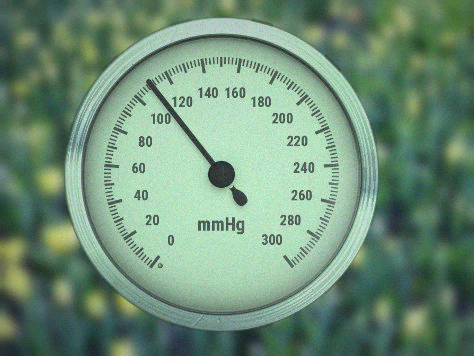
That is 110 mmHg
